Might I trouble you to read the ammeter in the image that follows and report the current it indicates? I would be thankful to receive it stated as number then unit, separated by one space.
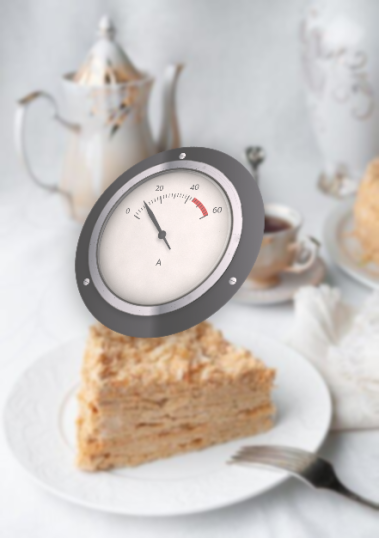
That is 10 A
